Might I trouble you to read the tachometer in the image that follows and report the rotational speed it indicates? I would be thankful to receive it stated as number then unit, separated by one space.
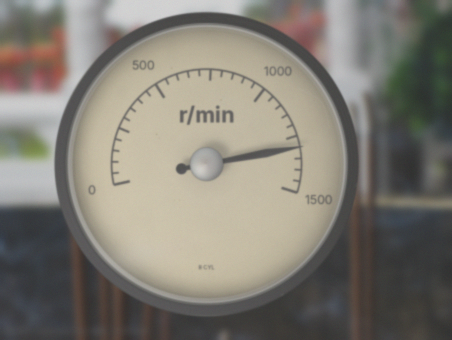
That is 1300 rpm
